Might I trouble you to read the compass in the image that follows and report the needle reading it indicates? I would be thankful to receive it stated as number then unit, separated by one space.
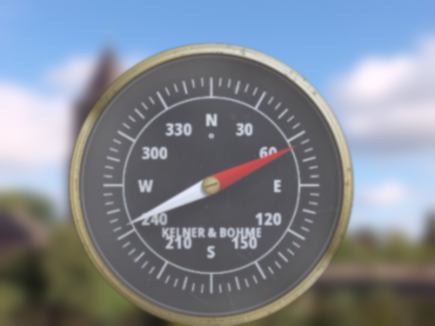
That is 65 °
